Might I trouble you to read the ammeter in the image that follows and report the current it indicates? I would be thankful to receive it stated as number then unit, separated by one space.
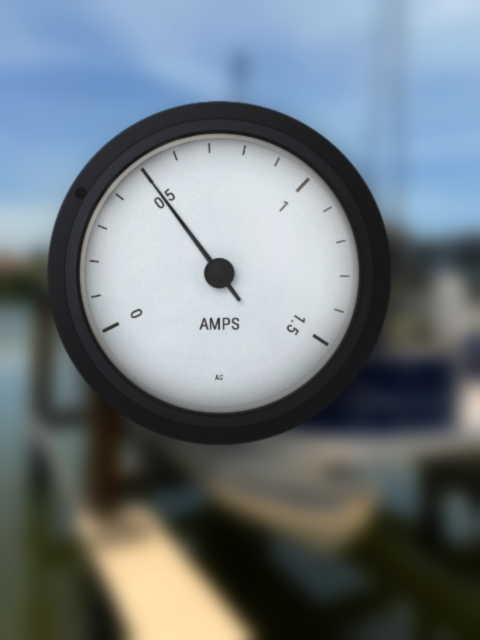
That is 0.5 A
